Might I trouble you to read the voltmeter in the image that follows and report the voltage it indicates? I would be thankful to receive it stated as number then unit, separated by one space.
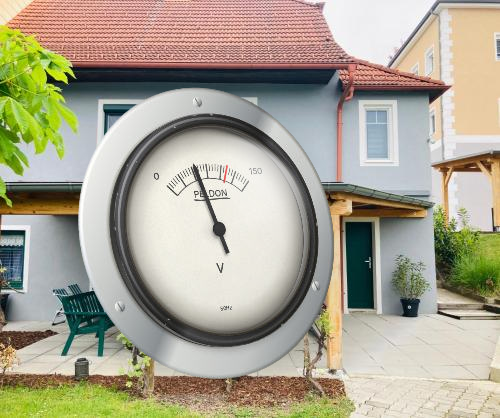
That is 50 V
